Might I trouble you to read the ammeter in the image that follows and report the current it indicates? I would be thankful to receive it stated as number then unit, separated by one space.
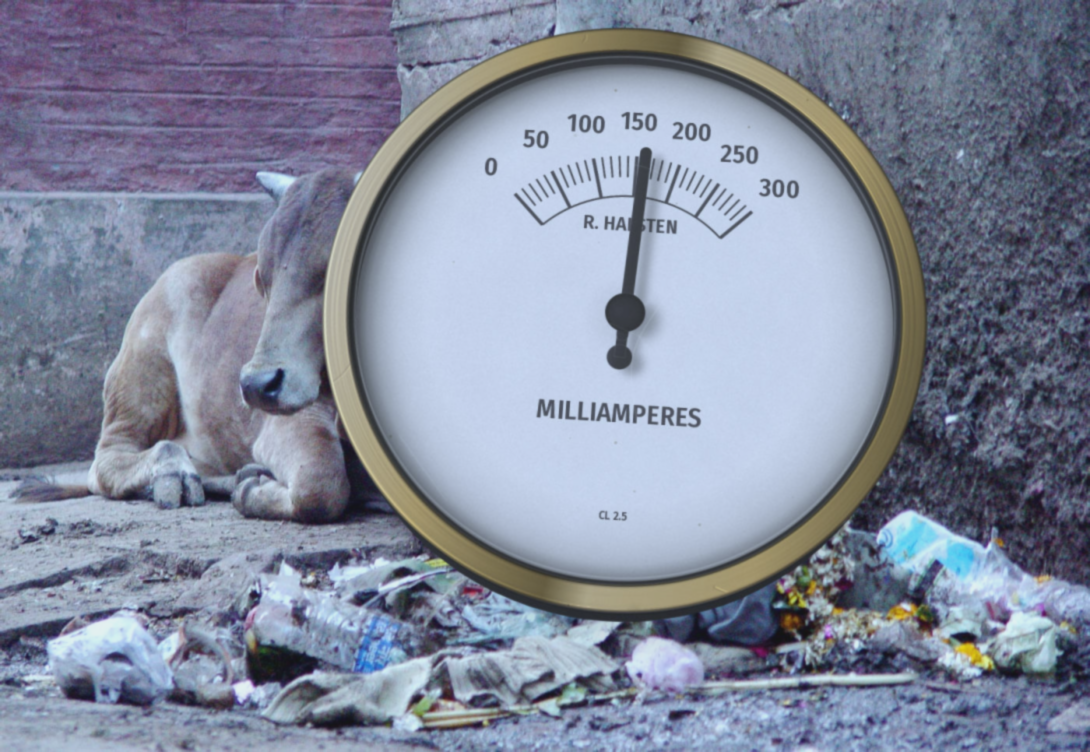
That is 160 mA
